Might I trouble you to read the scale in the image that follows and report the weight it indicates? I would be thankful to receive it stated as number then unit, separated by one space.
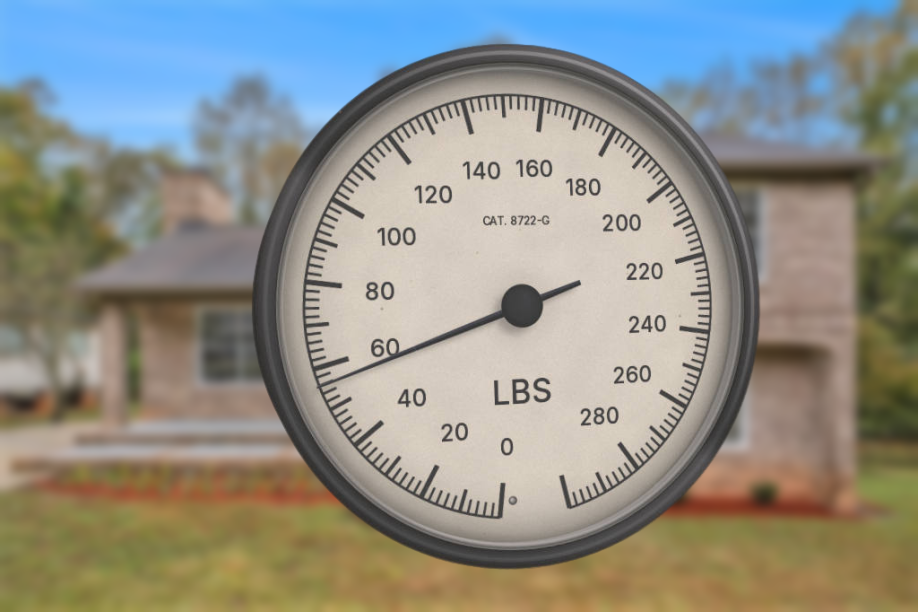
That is 56 lb
